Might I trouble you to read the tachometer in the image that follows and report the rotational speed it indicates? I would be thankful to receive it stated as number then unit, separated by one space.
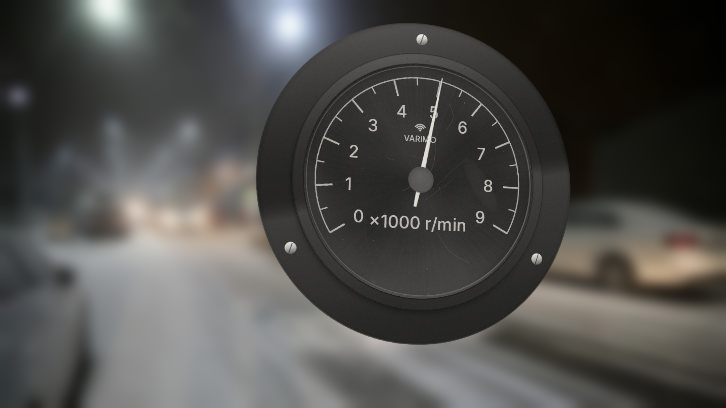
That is 5000 rpm
